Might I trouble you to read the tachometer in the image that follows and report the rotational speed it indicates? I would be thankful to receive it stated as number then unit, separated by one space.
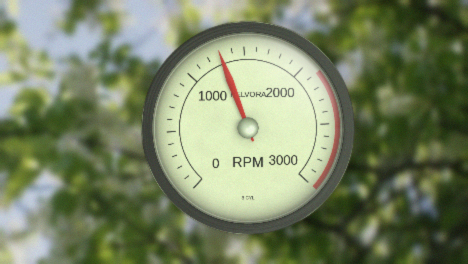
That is 1300 rpm
